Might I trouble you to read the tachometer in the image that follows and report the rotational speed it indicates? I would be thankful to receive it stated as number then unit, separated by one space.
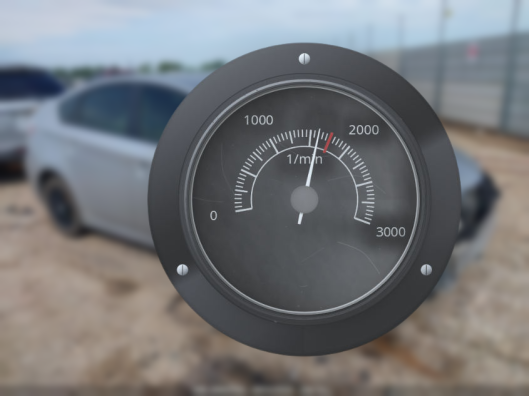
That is 1600 rpm
